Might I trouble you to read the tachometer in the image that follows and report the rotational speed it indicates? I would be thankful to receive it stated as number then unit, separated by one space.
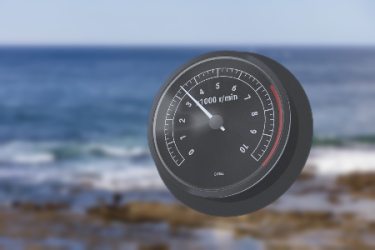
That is 3400 rpm
